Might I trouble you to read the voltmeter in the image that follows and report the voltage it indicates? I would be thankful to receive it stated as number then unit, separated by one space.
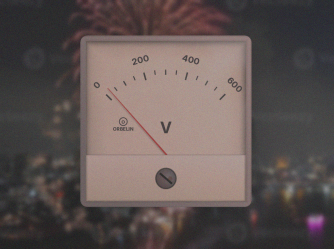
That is 25 V
